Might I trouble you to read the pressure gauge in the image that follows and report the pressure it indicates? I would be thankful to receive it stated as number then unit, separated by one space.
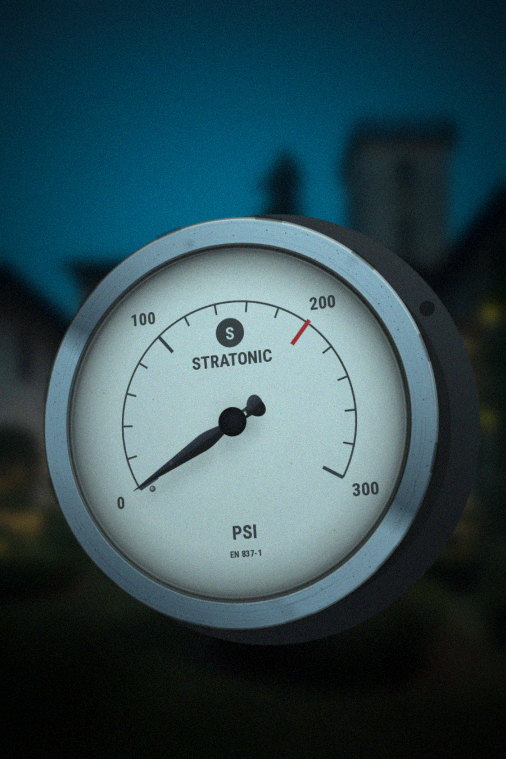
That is 0 psi
